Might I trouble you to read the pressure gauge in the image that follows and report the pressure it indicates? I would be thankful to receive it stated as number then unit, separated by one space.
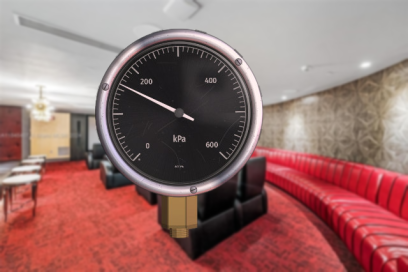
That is 160 kPa
